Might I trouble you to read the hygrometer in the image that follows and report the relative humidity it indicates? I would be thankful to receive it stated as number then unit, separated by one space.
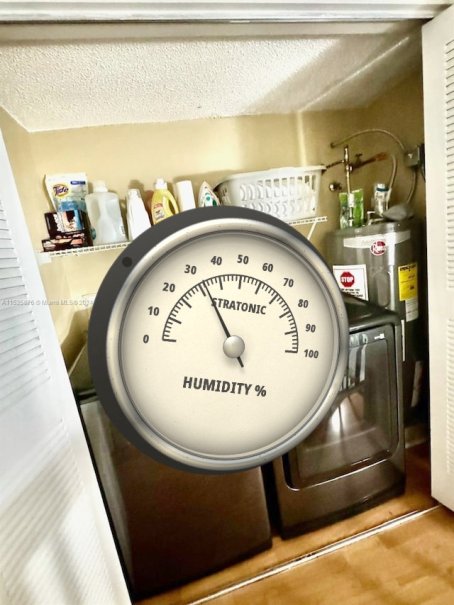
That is 32 %
